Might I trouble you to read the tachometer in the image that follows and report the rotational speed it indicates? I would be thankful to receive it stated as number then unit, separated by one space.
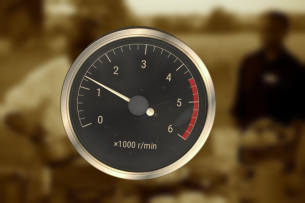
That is 1300 rpm
